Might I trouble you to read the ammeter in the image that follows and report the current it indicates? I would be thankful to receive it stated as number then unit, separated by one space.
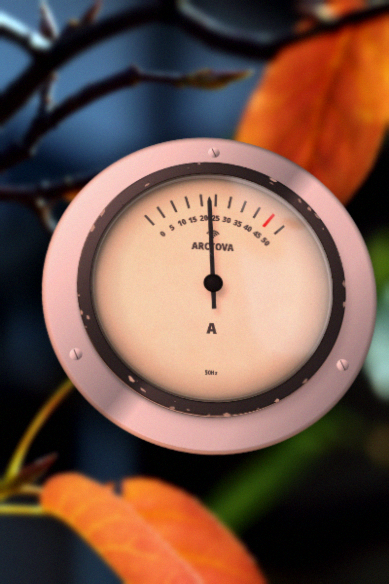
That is 22.5 A
